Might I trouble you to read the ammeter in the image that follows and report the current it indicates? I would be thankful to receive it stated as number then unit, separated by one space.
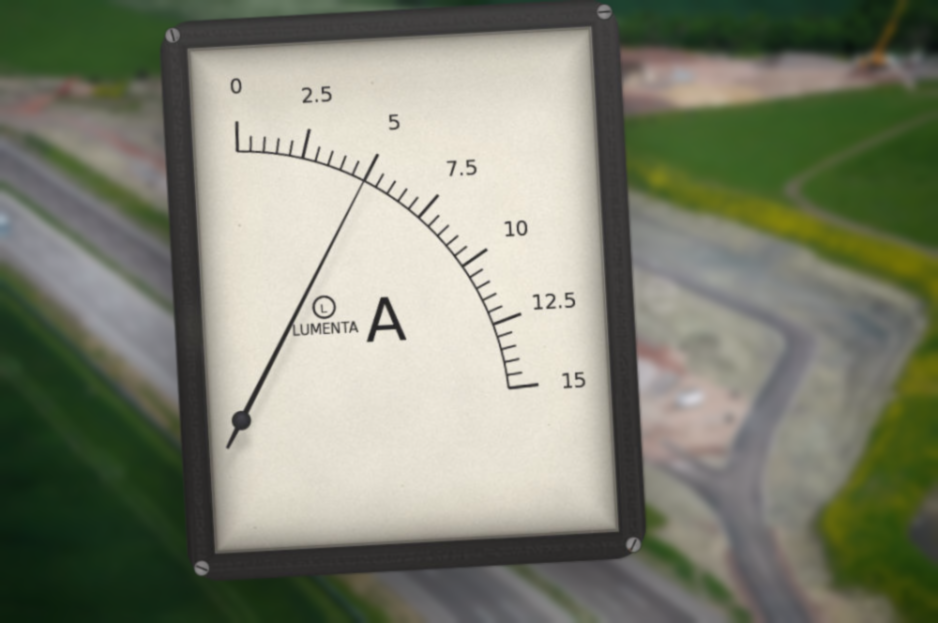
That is 5 A
